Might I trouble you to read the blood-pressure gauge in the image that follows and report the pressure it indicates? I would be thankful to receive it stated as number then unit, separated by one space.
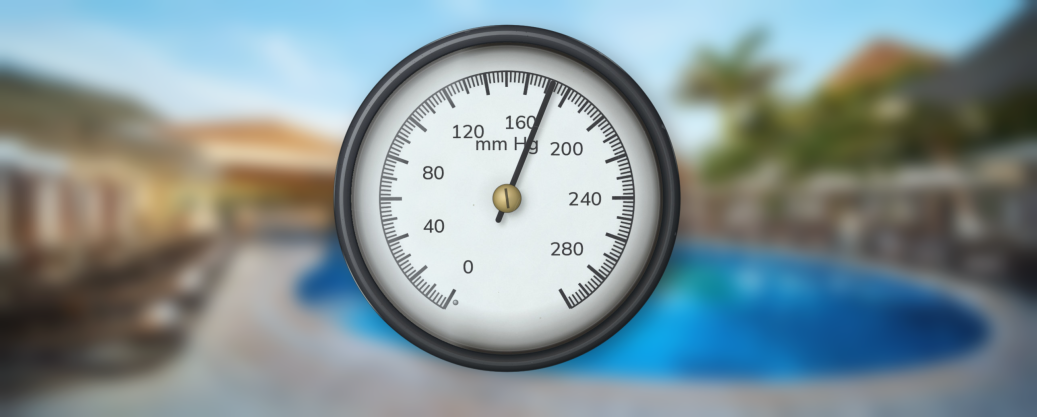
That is 172 mmHg
